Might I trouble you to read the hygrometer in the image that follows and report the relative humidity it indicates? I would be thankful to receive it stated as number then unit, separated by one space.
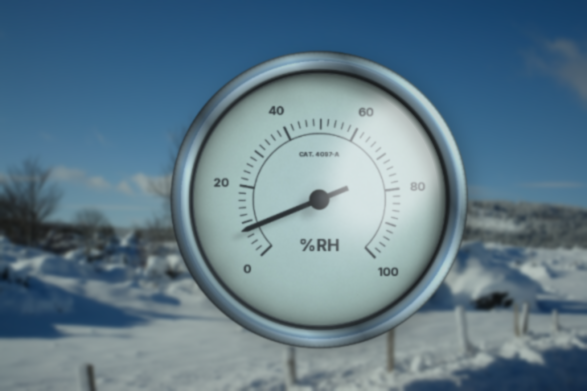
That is 8 %
